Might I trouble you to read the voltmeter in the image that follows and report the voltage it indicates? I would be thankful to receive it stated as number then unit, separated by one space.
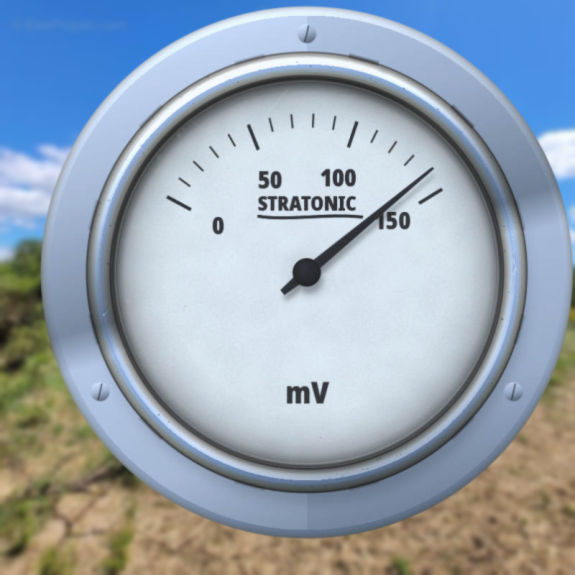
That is 140 mV
